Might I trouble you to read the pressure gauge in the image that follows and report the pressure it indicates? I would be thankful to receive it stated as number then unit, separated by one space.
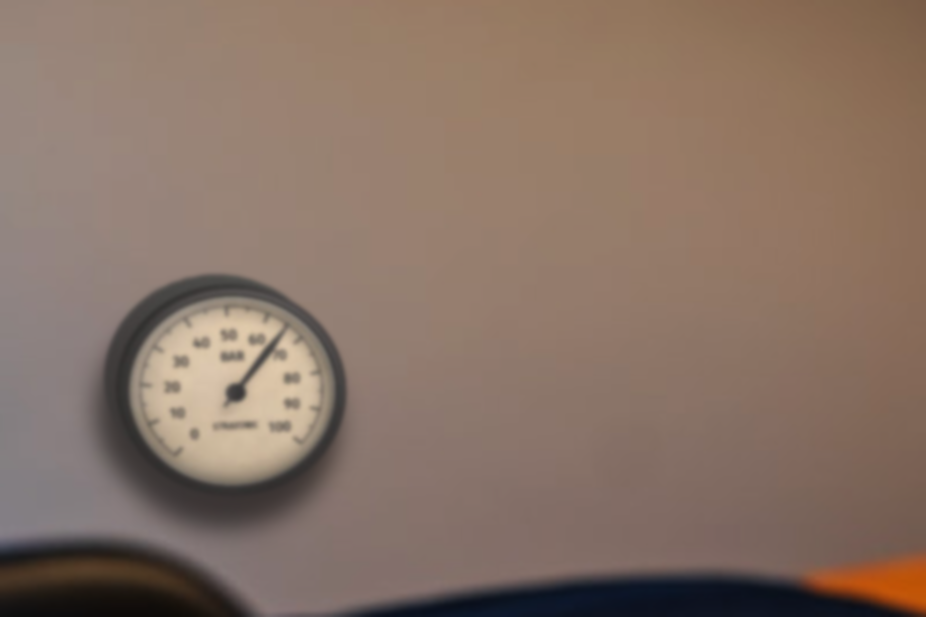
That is 65 bar
